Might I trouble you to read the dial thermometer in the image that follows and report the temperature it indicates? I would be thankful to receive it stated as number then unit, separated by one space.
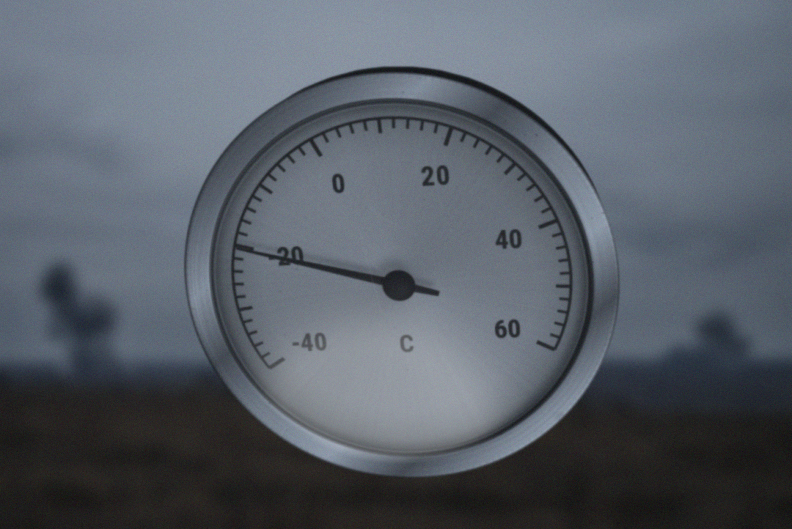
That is -20 °C
